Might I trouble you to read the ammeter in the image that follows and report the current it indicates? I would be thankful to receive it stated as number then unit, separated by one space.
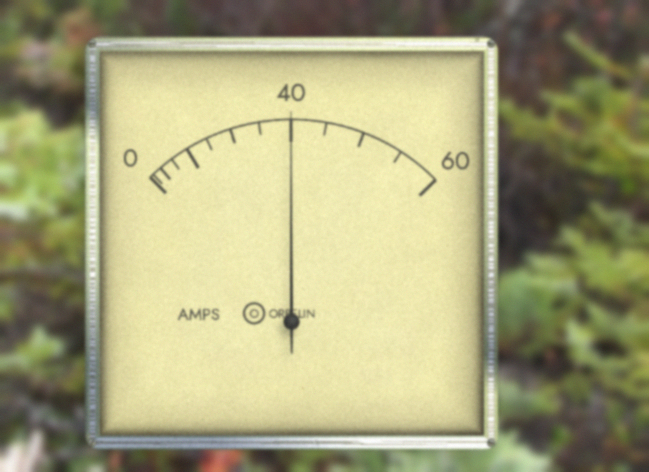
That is 40 A
